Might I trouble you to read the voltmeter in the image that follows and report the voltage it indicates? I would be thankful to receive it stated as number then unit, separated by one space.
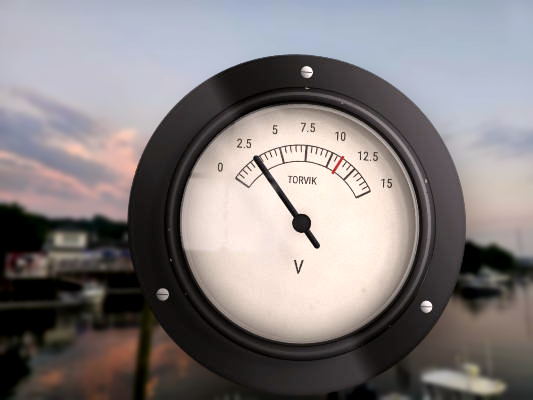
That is 2.5 V
